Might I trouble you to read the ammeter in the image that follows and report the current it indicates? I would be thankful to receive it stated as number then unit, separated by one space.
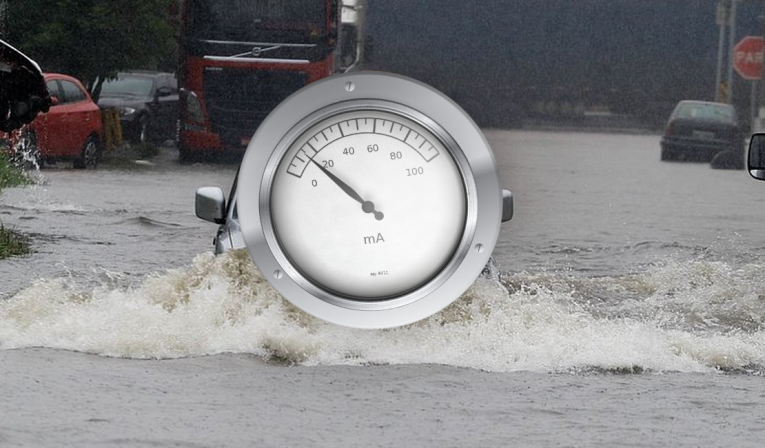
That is 15 mA
